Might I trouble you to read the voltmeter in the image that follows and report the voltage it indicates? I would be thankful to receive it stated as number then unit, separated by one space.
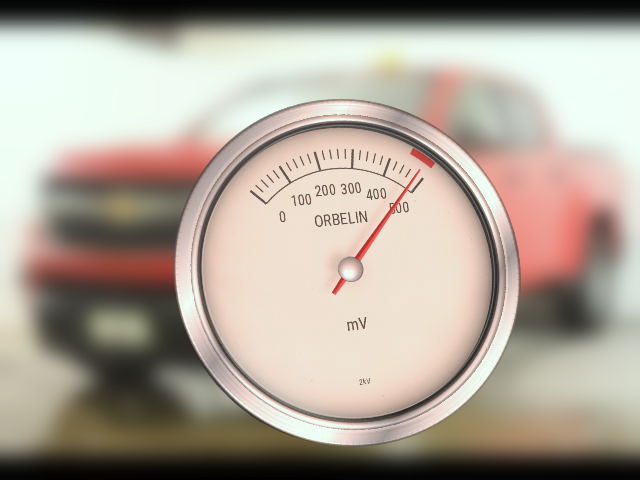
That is 480 mV
